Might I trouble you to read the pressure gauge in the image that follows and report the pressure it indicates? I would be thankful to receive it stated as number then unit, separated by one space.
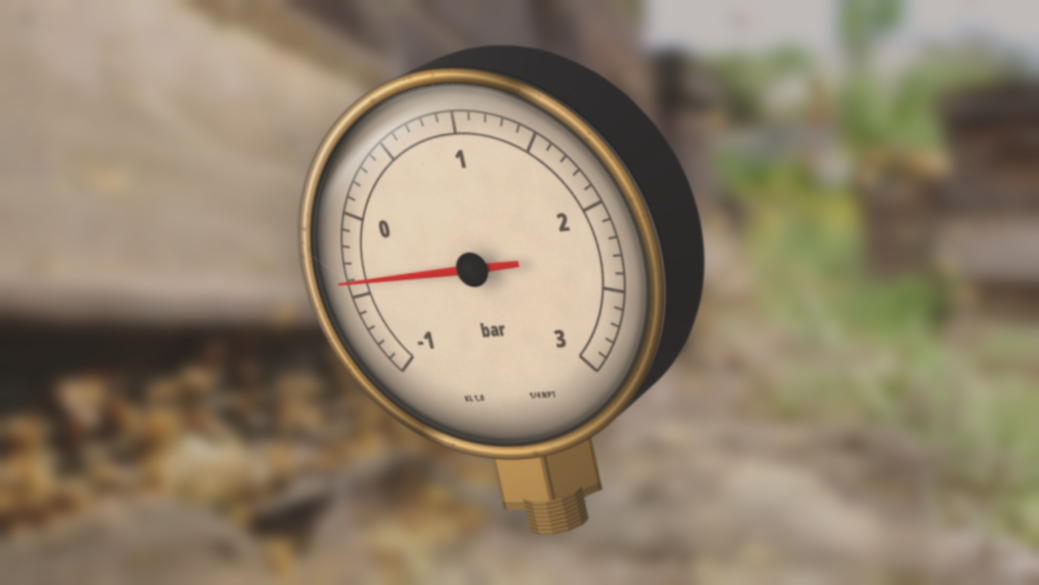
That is -0.4 bar
